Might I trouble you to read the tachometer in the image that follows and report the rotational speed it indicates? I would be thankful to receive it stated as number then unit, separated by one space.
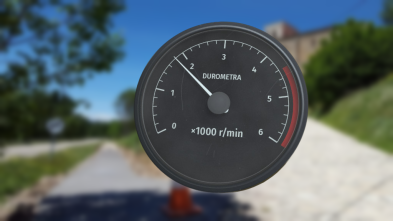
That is 1800 rpm
